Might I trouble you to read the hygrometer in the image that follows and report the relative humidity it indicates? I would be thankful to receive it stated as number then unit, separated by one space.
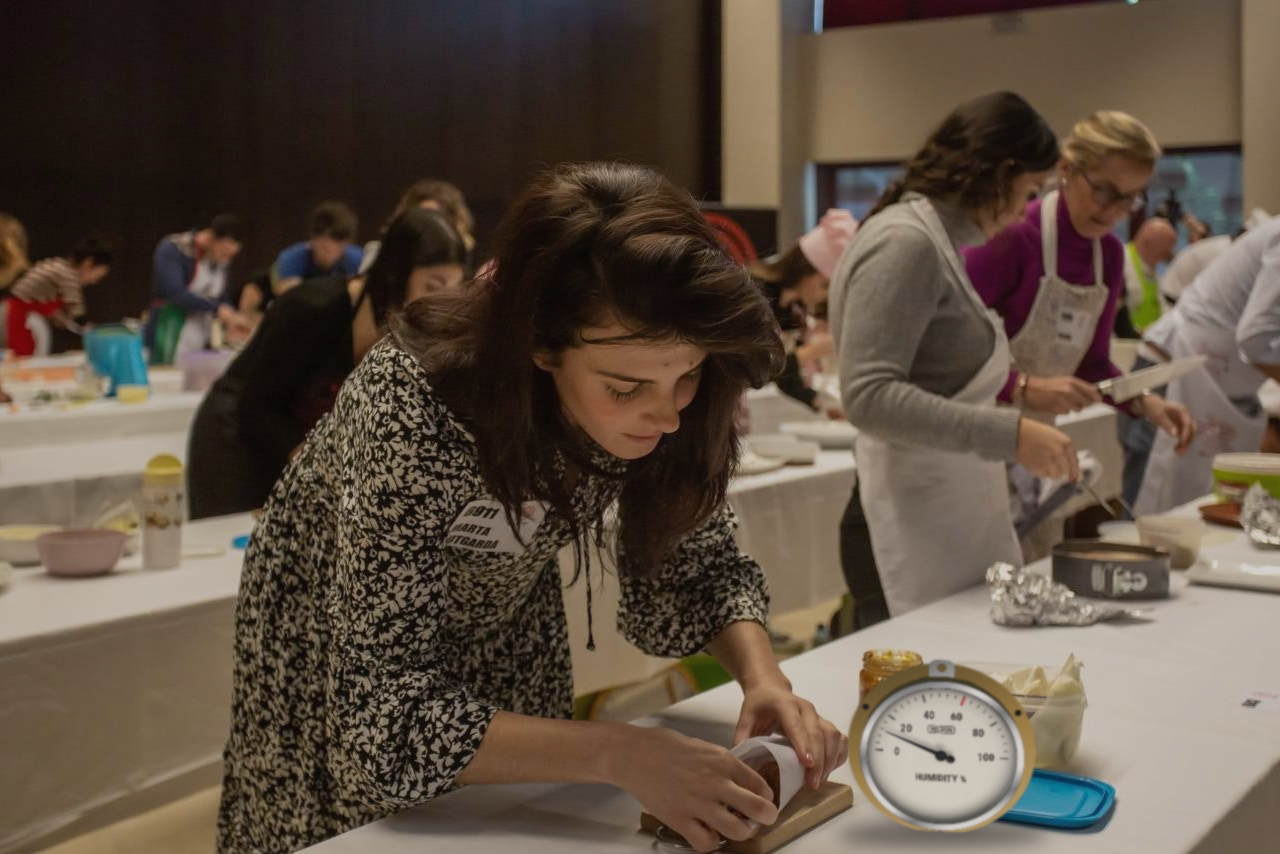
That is 12 %
